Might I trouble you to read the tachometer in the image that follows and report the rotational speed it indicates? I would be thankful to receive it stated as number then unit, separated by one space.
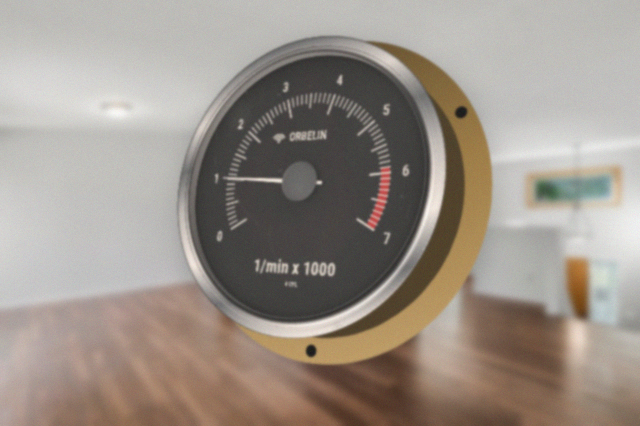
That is 1000 rpm
